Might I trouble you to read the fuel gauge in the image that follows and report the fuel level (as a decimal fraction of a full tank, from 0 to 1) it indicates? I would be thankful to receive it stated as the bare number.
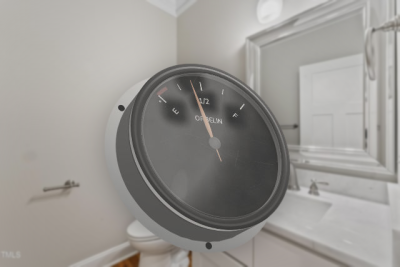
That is 0.375
